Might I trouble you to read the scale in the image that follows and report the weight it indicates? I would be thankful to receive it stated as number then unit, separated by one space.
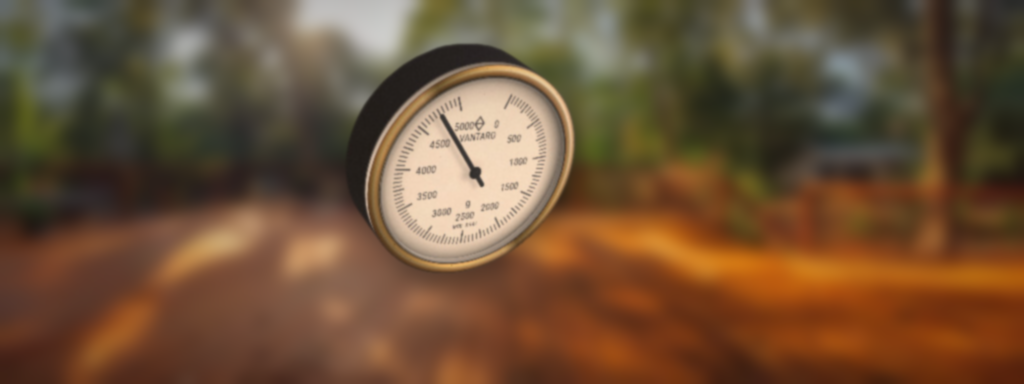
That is 4750 g
